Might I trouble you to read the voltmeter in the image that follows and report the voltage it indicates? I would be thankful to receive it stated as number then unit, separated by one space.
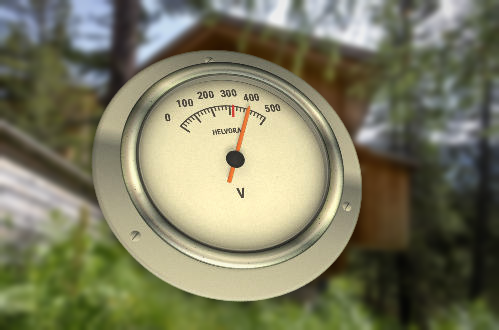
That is 400 V
